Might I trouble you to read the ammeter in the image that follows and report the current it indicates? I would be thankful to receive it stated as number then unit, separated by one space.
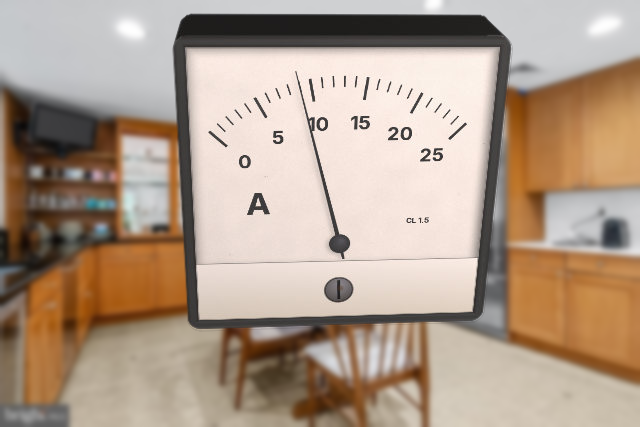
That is 9 A
